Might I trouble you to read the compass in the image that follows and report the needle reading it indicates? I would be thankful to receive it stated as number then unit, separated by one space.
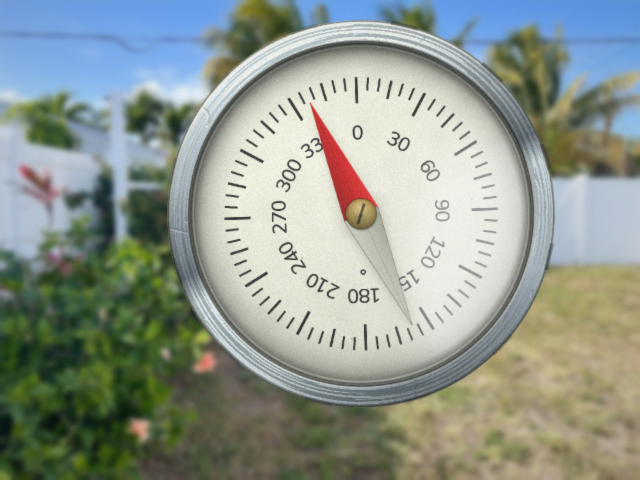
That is 337.5 °
